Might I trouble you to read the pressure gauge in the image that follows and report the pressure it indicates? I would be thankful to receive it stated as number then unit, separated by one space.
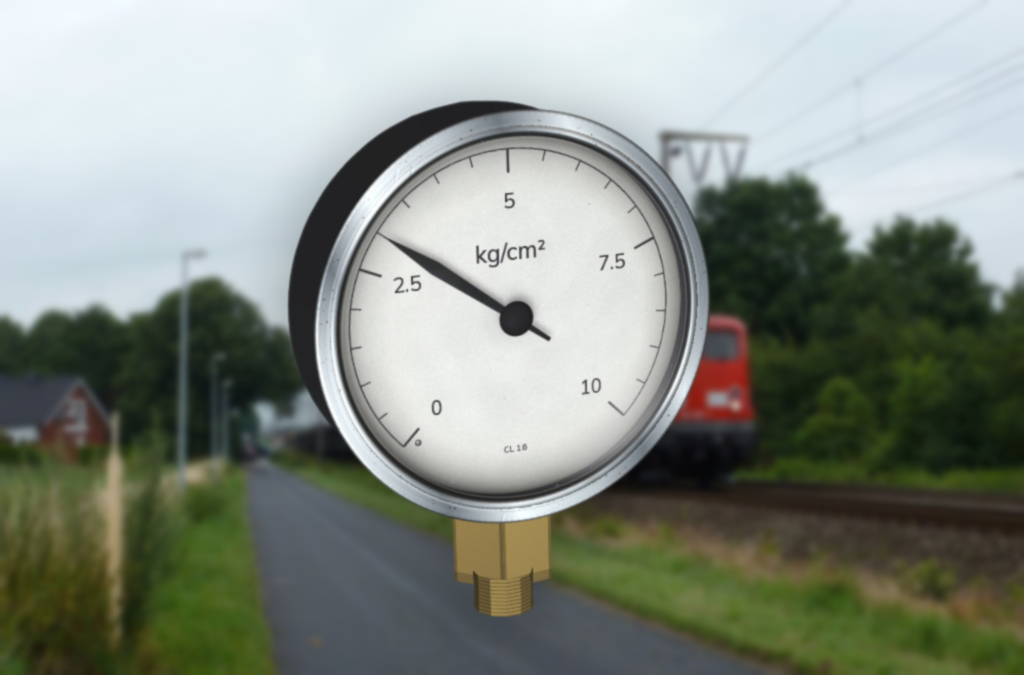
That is 3 kg/cm²
